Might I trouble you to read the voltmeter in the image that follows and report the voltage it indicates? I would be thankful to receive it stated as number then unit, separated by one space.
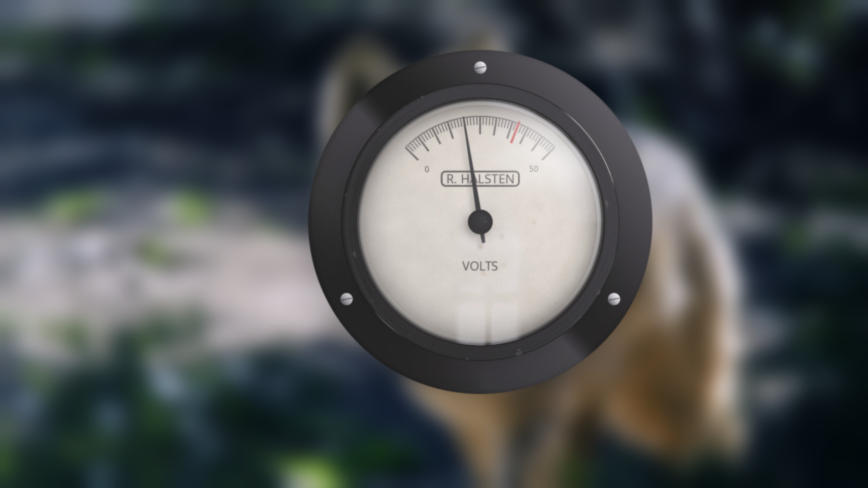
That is 20 V
